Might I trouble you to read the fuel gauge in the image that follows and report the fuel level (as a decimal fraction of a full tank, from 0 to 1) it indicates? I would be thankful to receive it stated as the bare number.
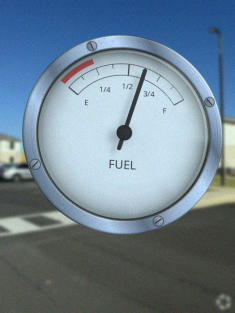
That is 0.625
